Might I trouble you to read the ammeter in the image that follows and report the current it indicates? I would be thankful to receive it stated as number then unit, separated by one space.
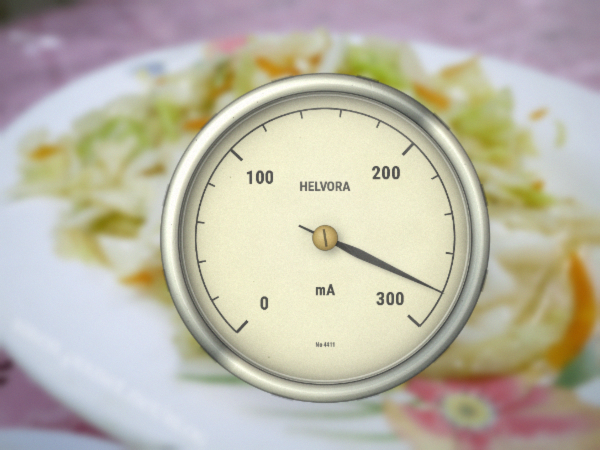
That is 280 mA
